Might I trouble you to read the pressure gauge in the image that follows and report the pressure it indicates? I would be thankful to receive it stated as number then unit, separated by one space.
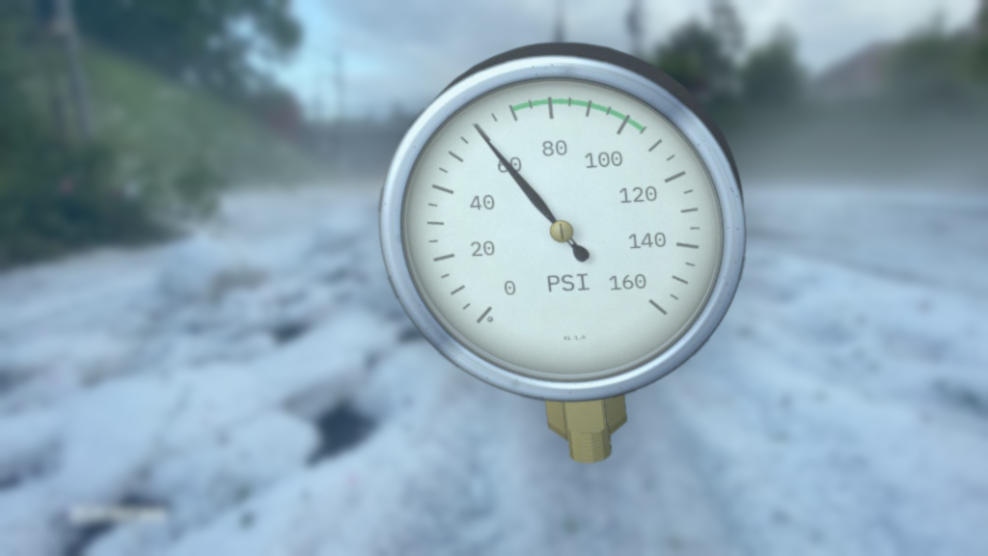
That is 60 psi
